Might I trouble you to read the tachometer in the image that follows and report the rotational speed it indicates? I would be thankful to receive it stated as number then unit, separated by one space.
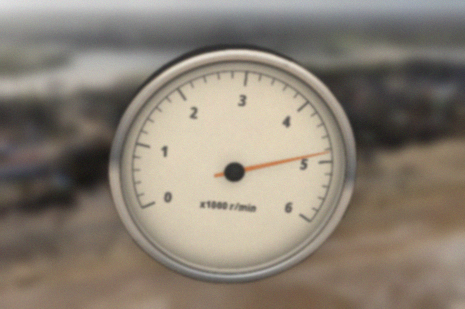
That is 4800 rpm
